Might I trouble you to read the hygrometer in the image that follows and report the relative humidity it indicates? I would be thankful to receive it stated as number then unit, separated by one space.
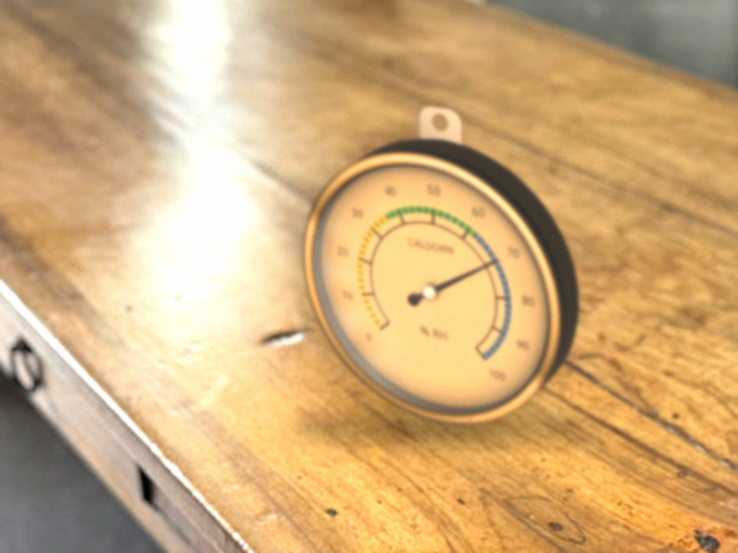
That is 70 %
